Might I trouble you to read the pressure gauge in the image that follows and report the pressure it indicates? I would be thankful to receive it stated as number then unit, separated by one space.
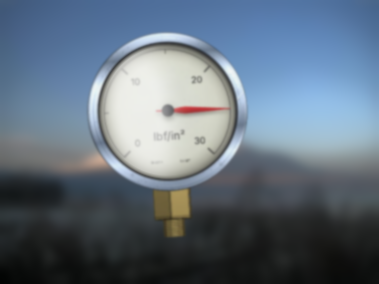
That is 25 psi
